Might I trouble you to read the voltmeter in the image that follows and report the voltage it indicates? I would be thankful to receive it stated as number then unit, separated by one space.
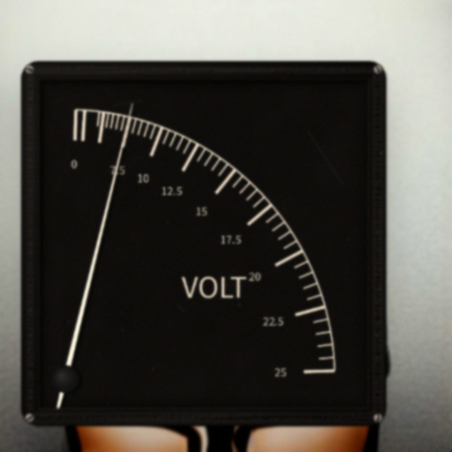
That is 7.5 V
